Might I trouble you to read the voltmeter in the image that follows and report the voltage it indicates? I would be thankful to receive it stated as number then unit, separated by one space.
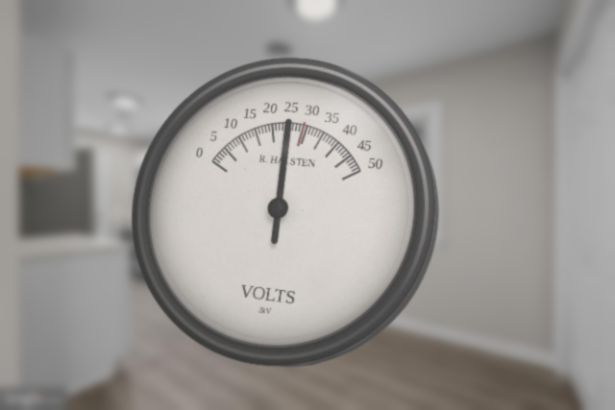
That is 25 V
